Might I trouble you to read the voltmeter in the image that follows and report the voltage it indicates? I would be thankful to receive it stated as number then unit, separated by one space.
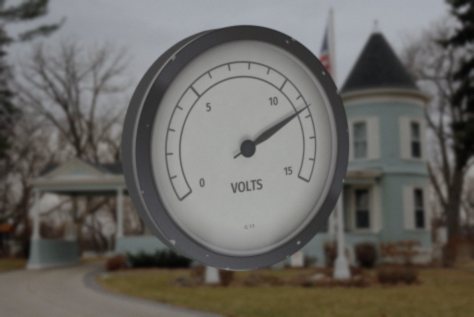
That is 11.5 V
